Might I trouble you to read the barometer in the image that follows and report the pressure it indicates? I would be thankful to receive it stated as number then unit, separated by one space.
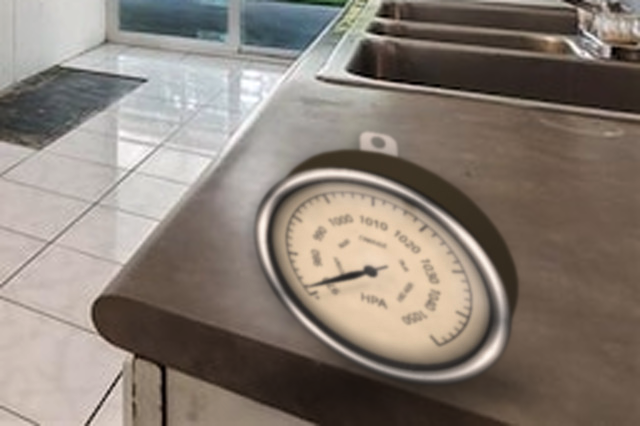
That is 972 hPa
